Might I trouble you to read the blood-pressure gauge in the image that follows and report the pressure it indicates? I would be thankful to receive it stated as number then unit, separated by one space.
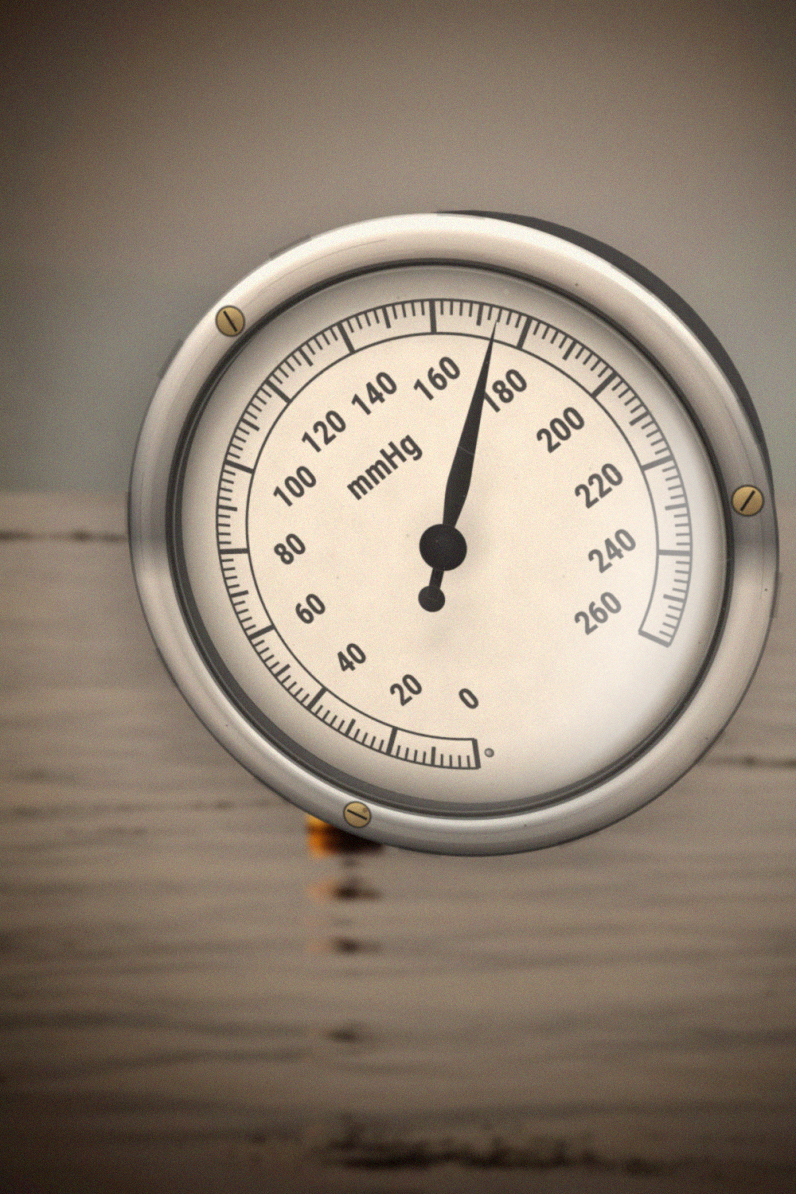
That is 174 mmHg
